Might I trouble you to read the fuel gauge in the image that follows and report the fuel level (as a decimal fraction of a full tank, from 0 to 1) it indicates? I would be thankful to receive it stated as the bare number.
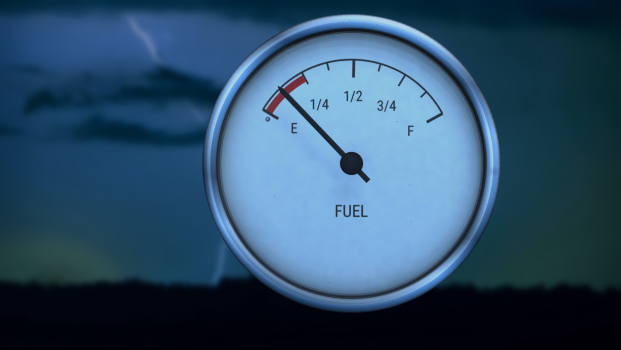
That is 0.125
